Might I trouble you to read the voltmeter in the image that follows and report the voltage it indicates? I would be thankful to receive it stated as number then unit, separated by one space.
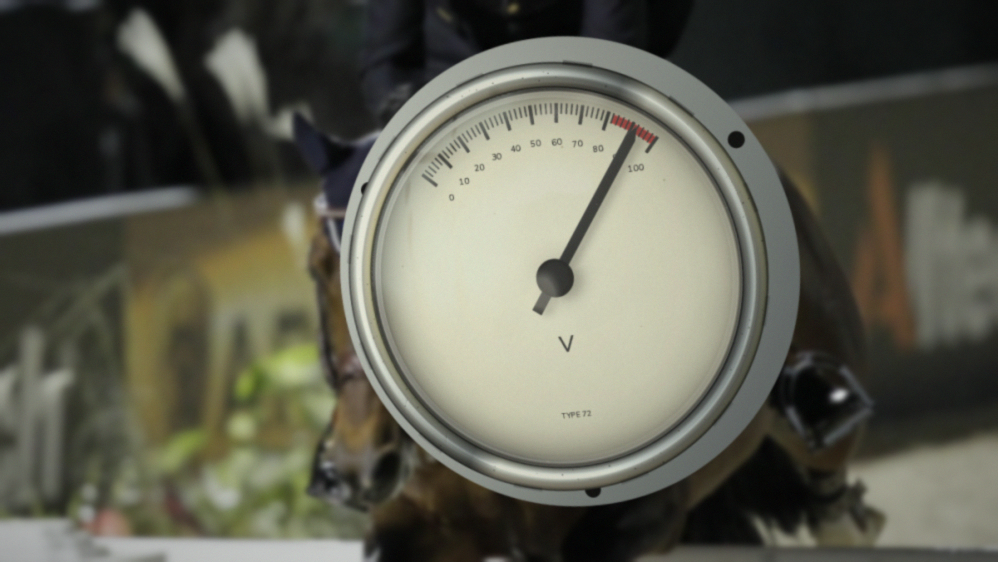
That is 92 V
